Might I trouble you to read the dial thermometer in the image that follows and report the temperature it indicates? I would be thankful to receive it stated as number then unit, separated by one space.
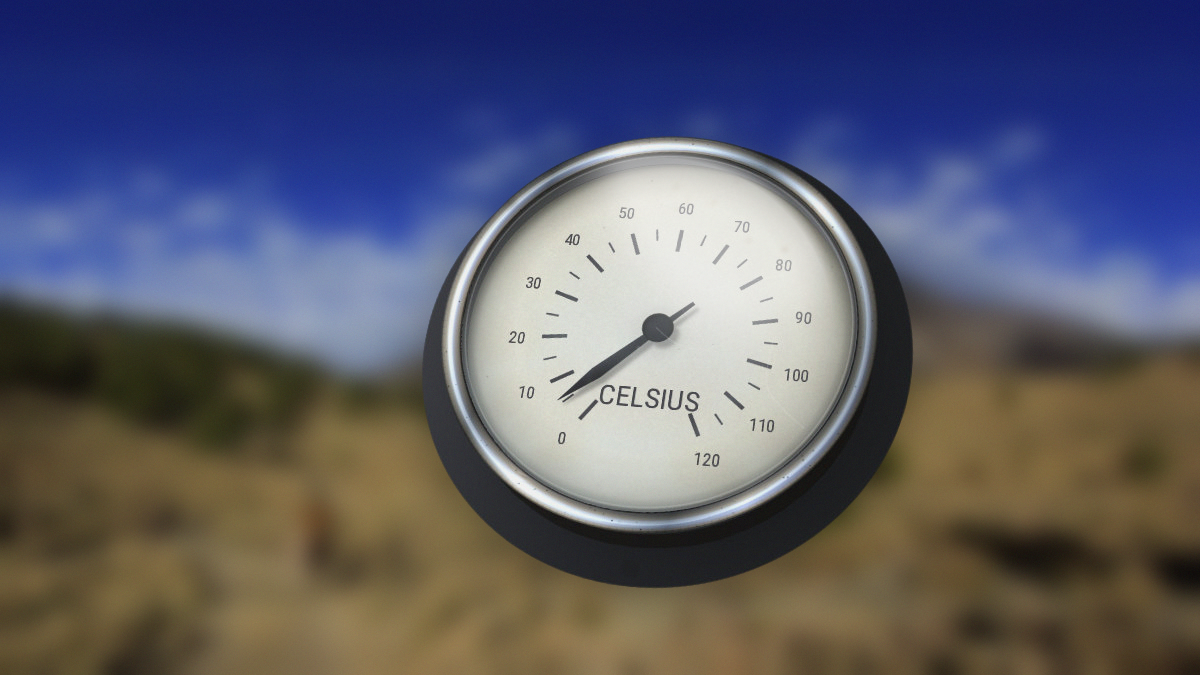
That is 5 °C
